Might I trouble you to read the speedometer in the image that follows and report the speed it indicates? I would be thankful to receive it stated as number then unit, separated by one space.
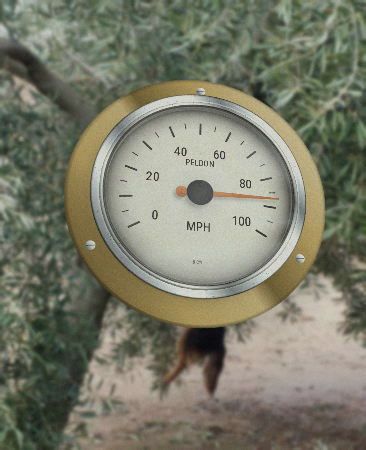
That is 87.5 mph
